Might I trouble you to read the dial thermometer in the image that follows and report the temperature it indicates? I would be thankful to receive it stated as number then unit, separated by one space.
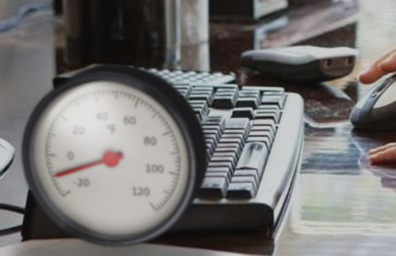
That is -10 °F
